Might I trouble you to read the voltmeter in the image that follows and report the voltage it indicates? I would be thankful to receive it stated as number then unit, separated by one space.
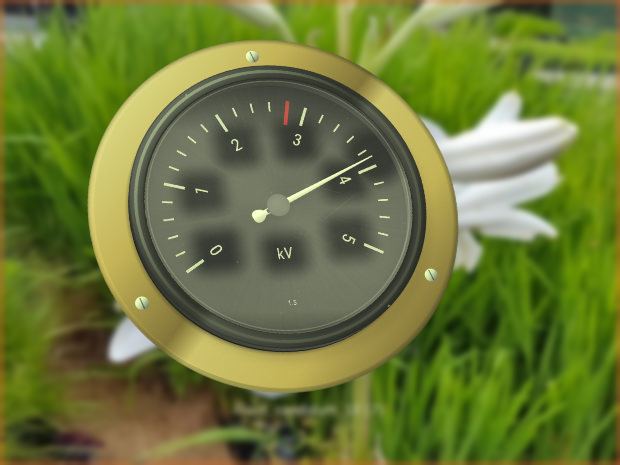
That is 3.9 kV
